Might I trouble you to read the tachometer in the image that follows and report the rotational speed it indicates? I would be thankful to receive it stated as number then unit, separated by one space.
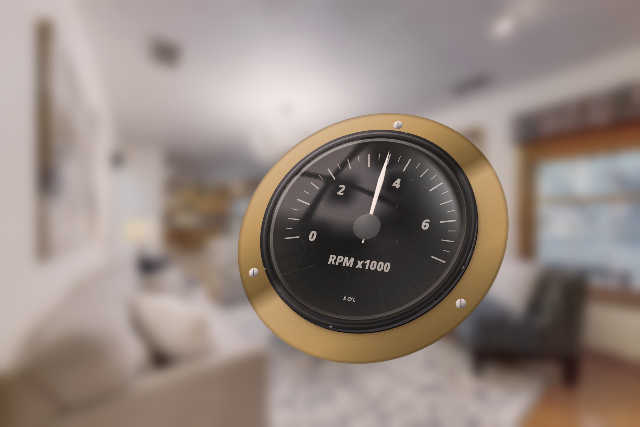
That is 3500 rpm
